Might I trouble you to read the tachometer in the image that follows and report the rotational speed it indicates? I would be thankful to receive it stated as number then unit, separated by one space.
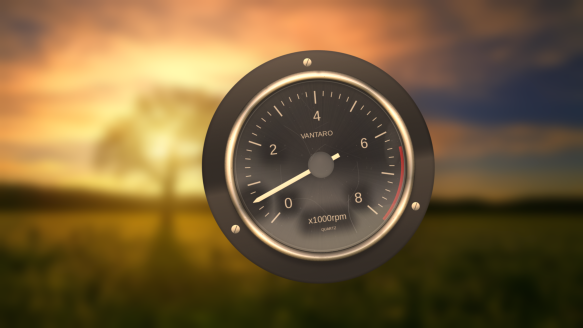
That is 600 rpm
